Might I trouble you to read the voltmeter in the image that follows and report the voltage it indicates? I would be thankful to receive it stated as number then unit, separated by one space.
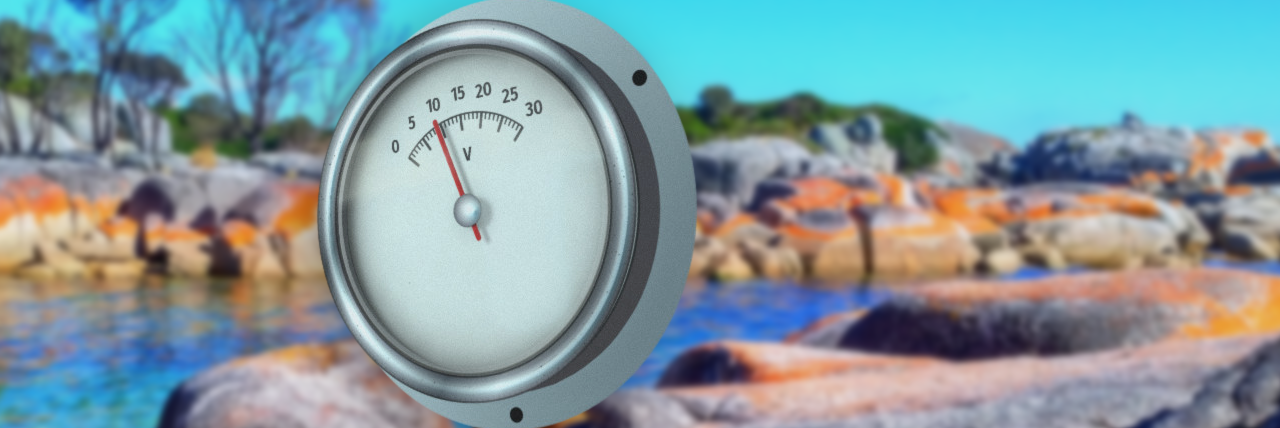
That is 10 V
